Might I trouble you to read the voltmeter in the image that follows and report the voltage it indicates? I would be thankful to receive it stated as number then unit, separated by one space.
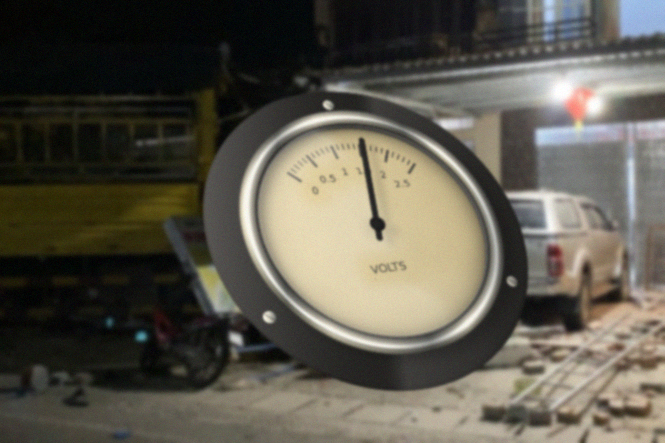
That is 1.5 V
